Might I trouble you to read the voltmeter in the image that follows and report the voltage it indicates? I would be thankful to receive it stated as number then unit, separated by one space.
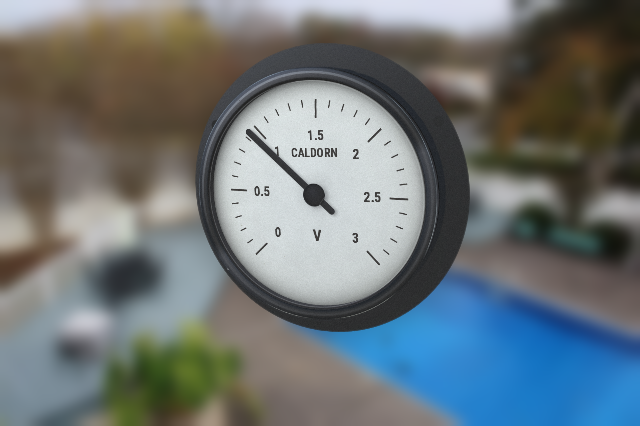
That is 0.95 V
